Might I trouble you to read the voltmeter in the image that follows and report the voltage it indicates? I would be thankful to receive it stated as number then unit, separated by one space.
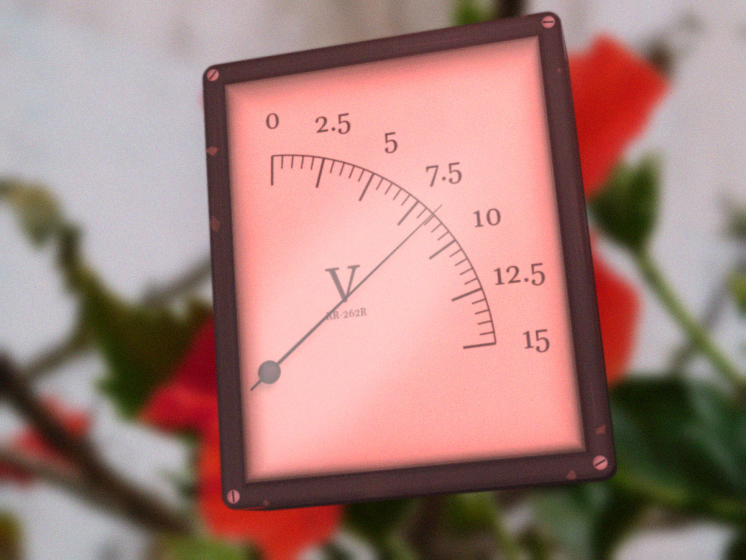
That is 8.5 V
